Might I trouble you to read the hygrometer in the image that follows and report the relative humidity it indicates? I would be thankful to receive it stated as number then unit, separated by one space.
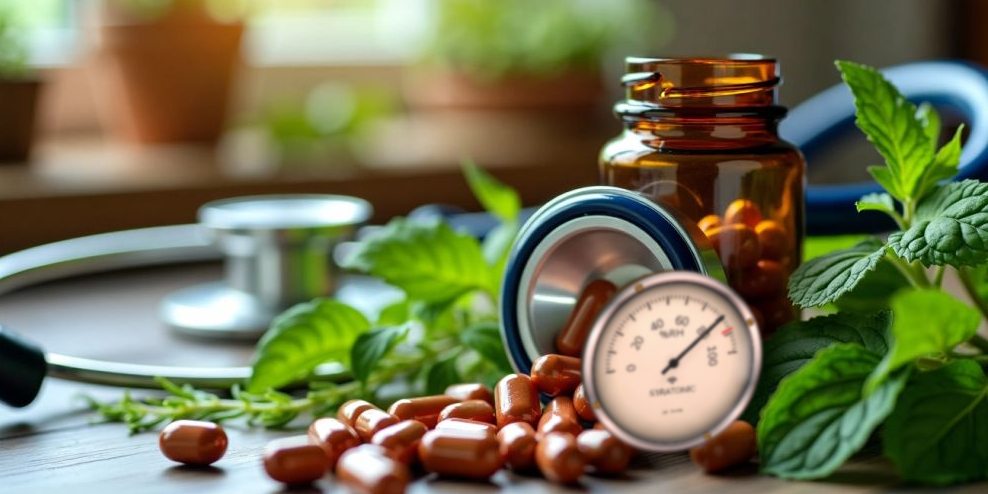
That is 80 %
